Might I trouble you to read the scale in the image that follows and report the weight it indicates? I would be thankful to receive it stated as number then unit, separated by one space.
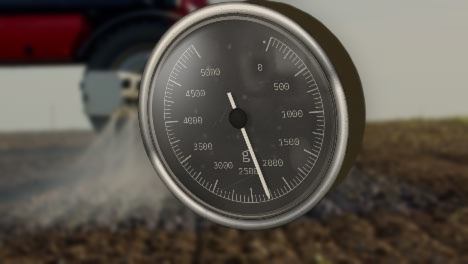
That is 2250 g
